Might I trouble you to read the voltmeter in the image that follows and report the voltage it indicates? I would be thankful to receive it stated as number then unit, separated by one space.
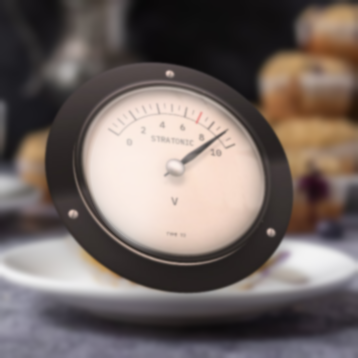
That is 9 V
